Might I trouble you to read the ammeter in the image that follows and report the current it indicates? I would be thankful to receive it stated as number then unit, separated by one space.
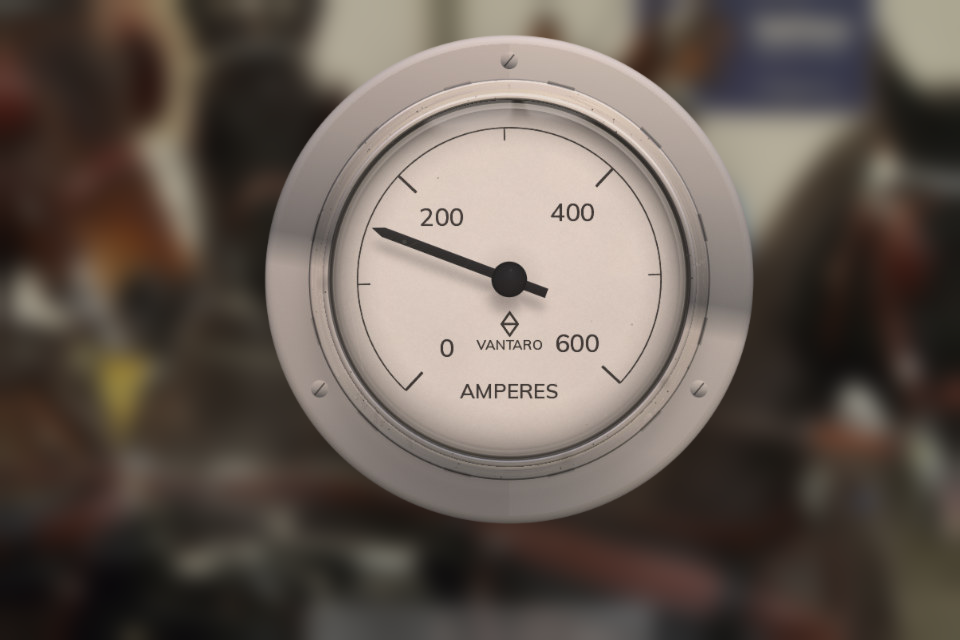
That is 150 A
